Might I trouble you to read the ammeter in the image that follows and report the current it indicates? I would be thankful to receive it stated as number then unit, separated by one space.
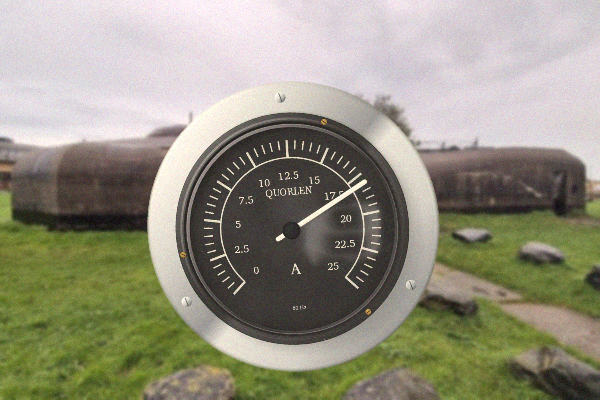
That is 18 A
